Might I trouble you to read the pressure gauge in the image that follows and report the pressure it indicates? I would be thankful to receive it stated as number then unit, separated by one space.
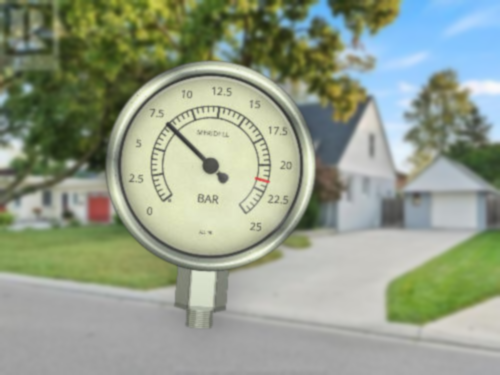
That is 7.5 bar
